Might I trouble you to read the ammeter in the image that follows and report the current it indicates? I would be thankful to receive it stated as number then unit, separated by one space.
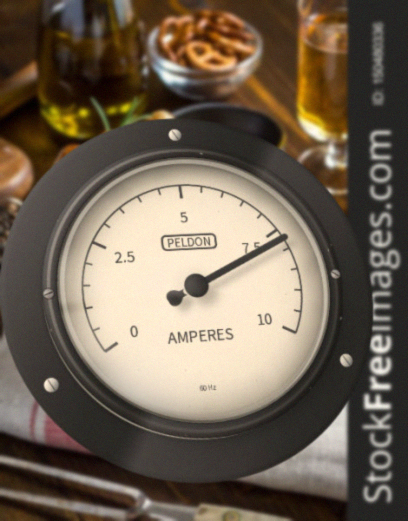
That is 7.75 A
